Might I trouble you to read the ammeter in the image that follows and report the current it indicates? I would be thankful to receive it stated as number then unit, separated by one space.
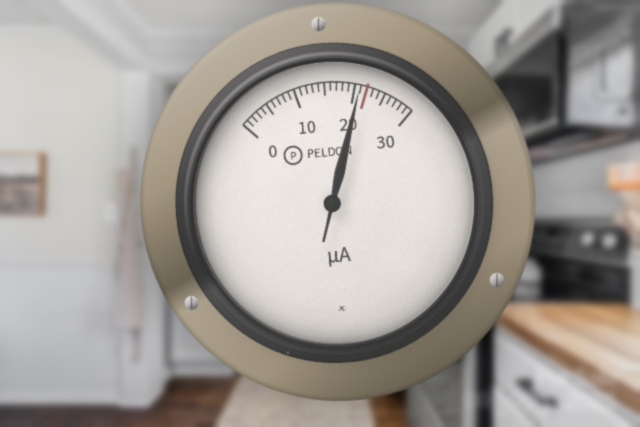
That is 21 µA
